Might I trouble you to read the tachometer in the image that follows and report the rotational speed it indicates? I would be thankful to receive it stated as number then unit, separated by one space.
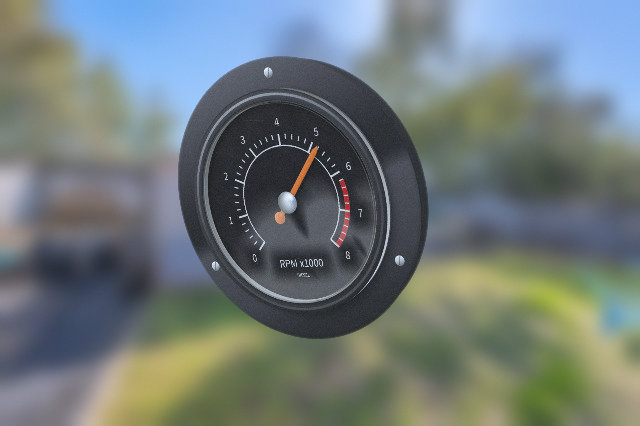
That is 5200 rpm
